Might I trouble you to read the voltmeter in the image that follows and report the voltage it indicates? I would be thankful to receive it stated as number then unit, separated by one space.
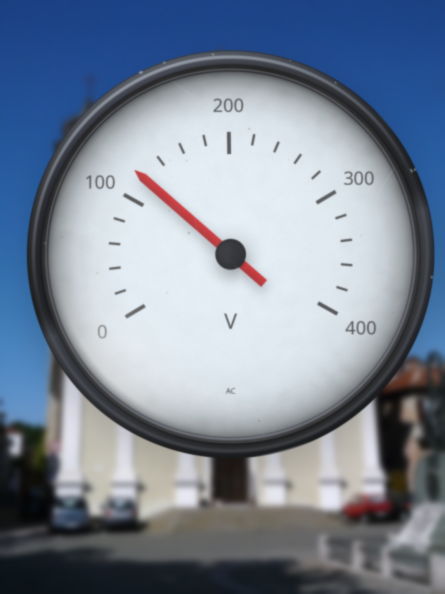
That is 120 V
